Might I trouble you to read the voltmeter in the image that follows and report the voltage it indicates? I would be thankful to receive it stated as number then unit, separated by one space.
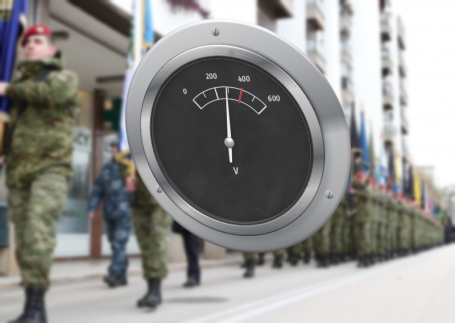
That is 300 V
